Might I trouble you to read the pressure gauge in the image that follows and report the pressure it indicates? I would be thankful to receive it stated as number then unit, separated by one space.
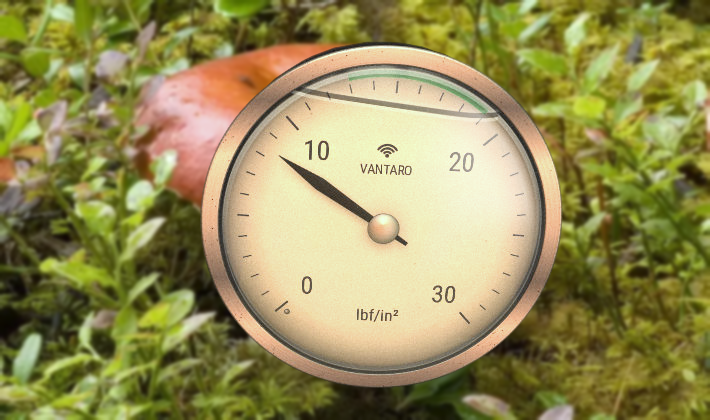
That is 8.5 psi
